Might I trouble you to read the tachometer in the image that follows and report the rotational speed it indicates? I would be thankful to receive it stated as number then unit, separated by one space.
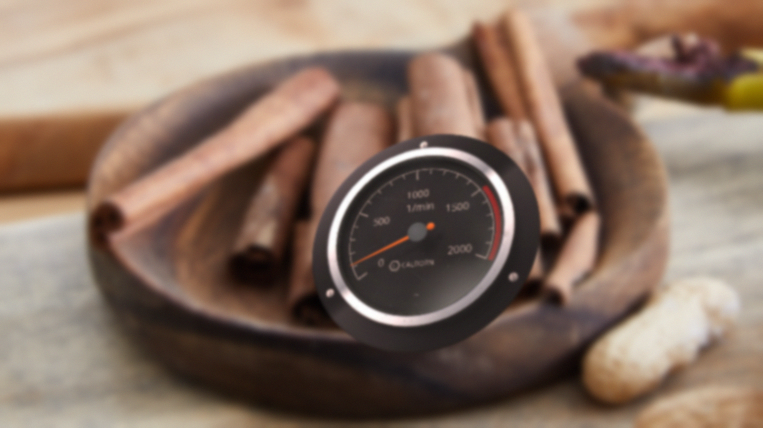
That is 100 rpm
